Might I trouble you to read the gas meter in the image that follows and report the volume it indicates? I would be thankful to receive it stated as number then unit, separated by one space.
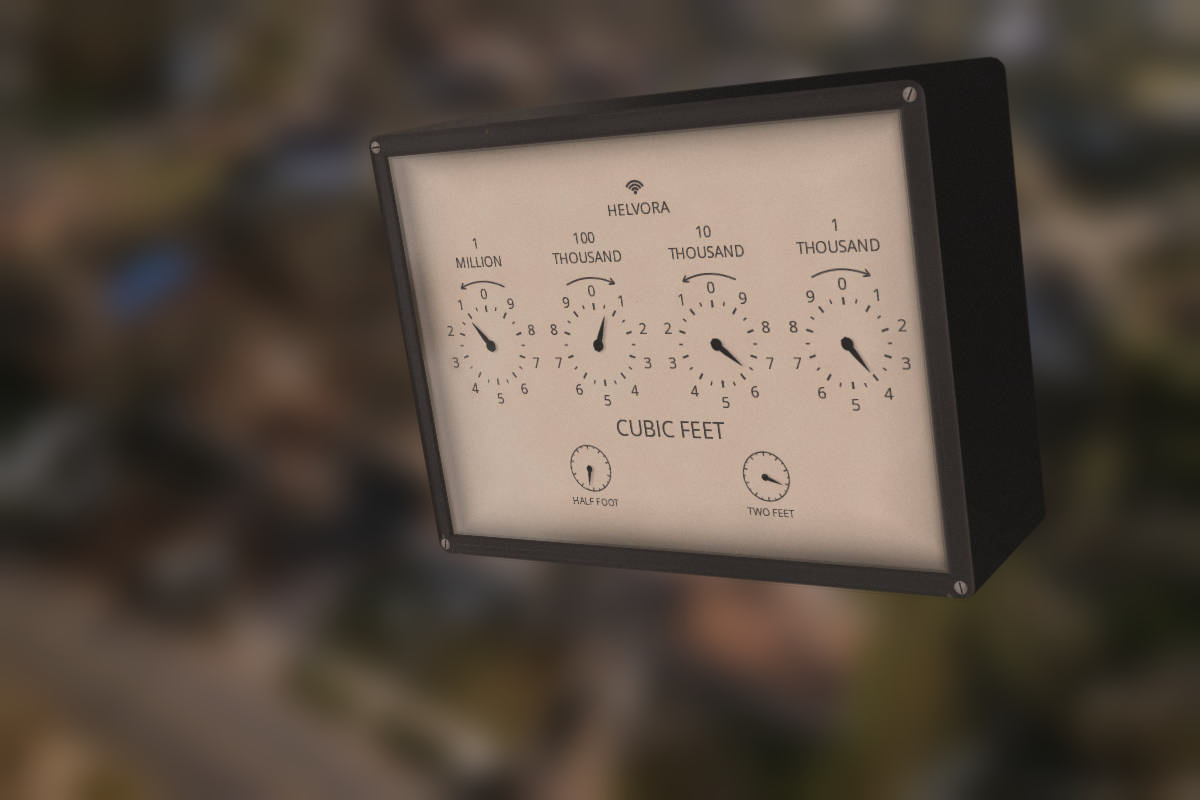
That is 106400 ft³
